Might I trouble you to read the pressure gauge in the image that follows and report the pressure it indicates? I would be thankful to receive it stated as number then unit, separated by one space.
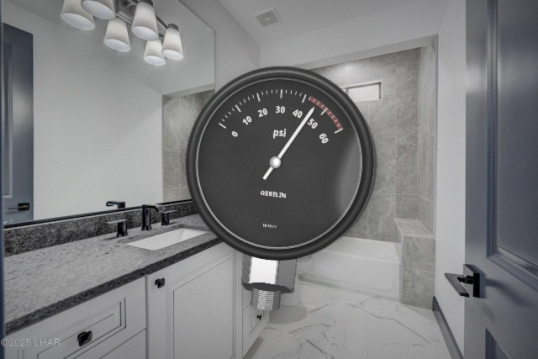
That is 46 psi
